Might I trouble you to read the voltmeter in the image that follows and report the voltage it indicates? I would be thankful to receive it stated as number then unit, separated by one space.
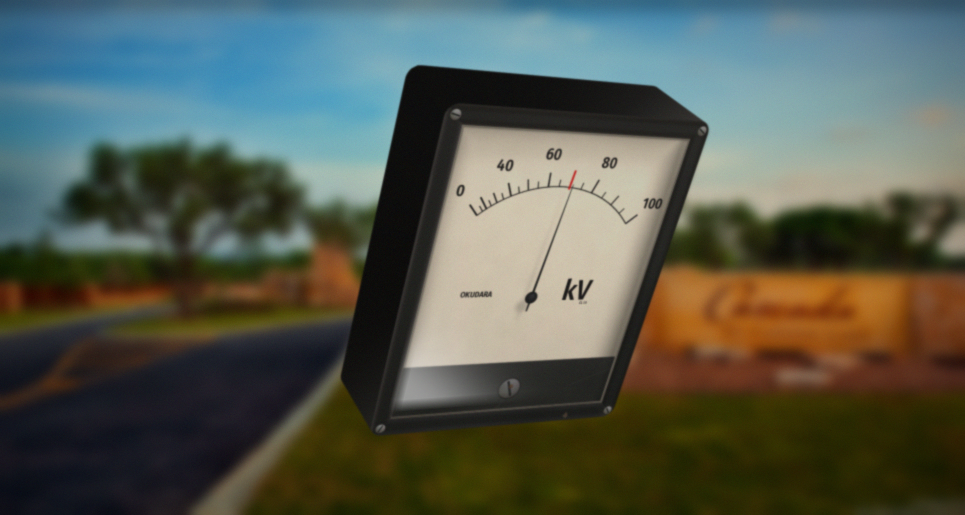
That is 70 kV
